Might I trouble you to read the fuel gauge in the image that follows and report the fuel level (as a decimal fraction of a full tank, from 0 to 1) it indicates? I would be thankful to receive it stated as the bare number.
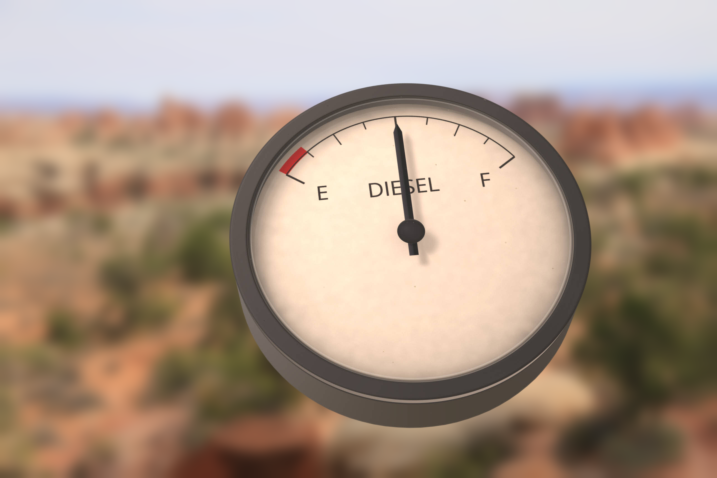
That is 0.5
